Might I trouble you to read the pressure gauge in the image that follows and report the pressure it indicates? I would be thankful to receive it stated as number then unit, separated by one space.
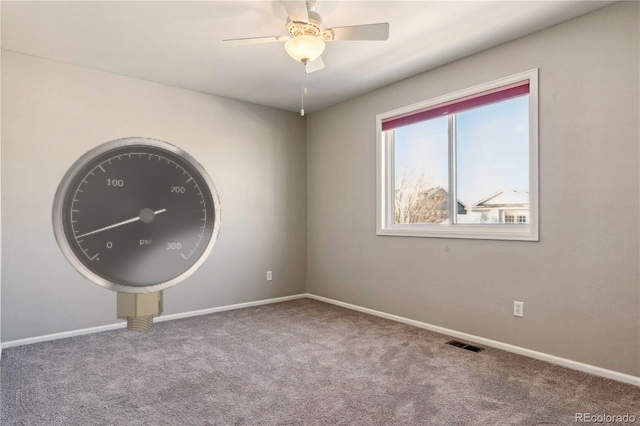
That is 25 psi
